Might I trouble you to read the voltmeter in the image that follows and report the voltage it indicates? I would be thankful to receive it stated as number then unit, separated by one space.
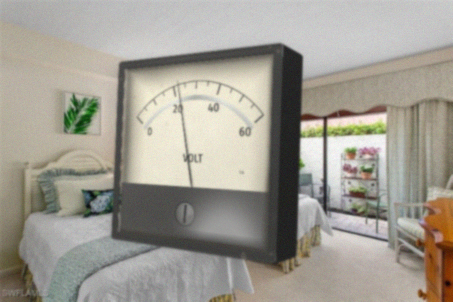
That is 22.5 V
